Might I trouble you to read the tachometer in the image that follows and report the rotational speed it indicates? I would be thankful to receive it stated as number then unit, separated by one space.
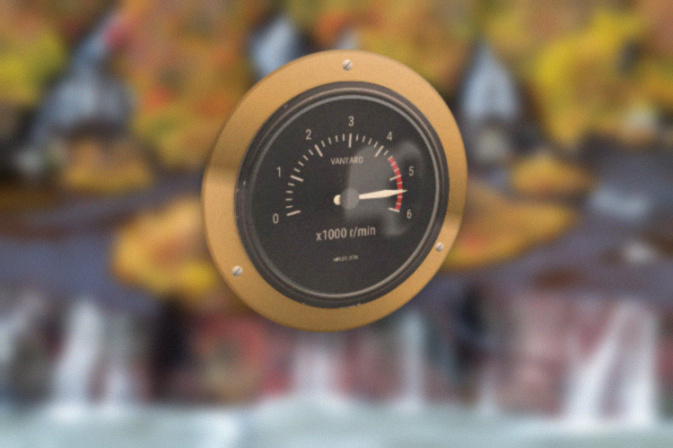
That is 5400 rpm
